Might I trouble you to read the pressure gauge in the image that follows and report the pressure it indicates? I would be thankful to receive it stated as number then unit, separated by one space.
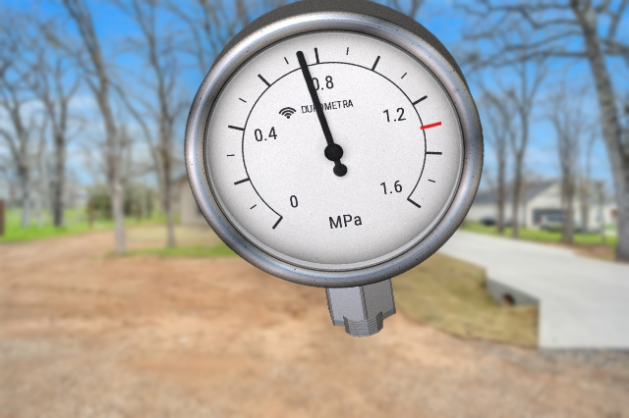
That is 0.75 MPa
